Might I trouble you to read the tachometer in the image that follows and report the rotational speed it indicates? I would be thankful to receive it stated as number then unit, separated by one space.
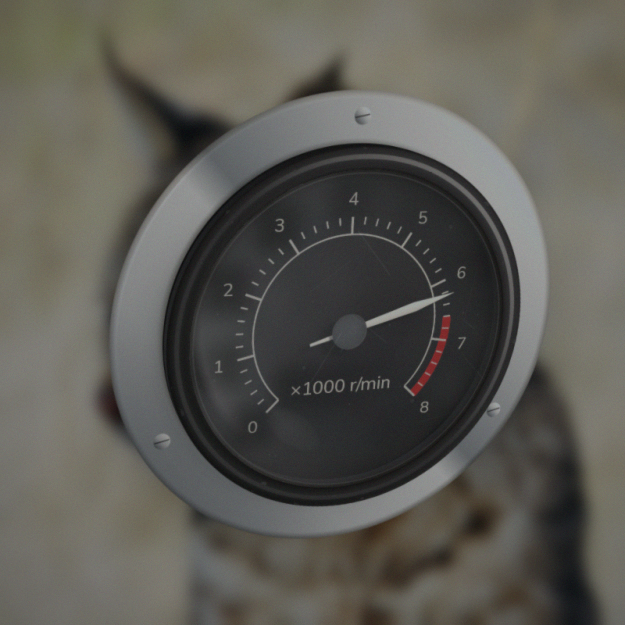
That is 6200 rpm
